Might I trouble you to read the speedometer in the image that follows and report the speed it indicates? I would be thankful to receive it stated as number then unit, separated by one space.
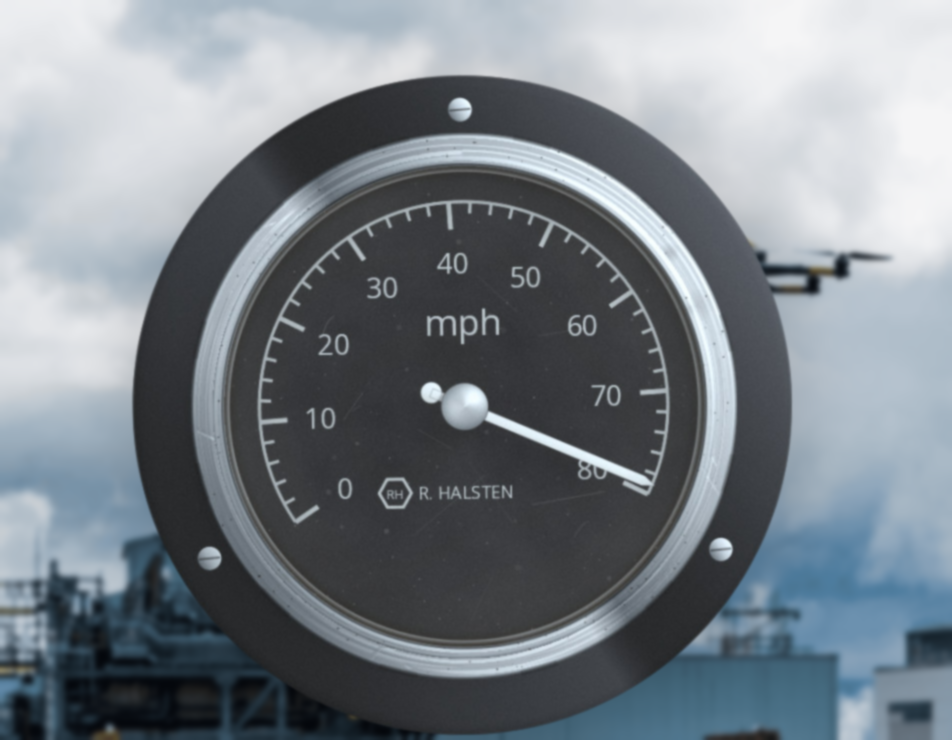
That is 79 mph
